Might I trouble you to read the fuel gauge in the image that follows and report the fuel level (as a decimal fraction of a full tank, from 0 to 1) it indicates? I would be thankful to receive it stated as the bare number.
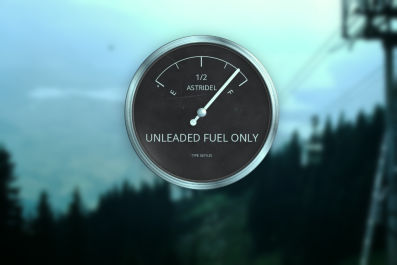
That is 0.875
